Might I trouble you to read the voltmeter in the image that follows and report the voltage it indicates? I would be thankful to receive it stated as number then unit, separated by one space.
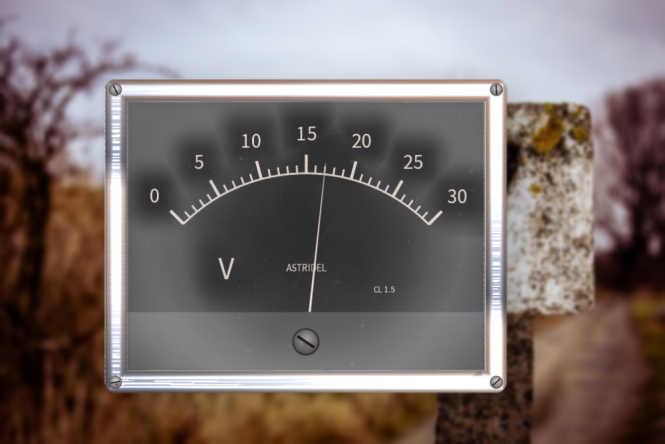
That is 17 V
